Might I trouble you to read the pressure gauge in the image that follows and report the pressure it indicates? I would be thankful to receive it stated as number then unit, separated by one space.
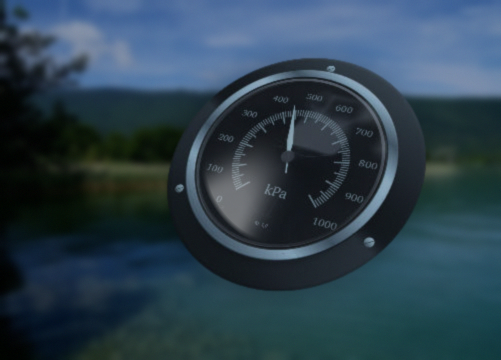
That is 450 kPa
